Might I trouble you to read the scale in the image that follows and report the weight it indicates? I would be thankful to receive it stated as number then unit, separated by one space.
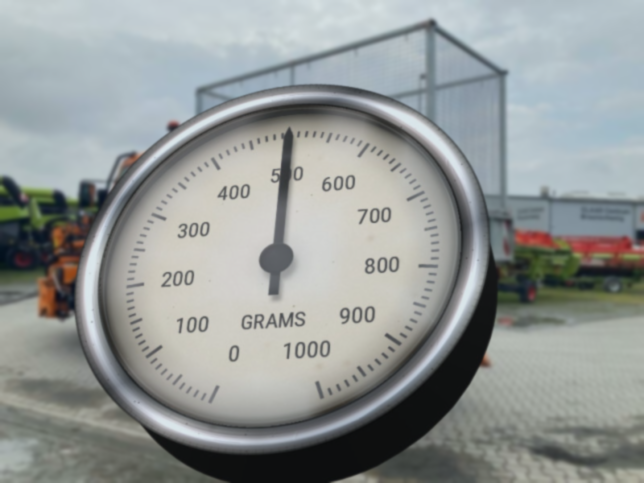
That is 500 g
